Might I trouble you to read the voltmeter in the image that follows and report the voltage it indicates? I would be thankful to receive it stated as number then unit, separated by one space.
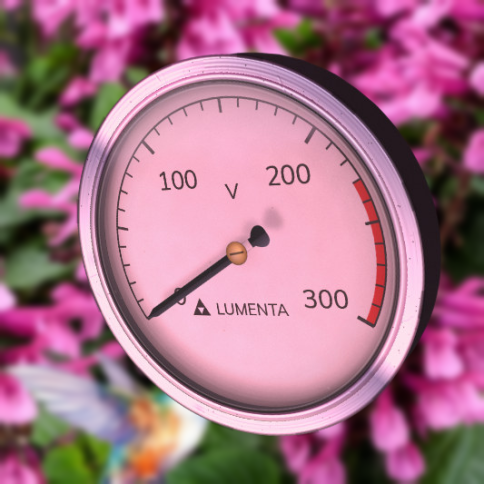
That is 0 V
